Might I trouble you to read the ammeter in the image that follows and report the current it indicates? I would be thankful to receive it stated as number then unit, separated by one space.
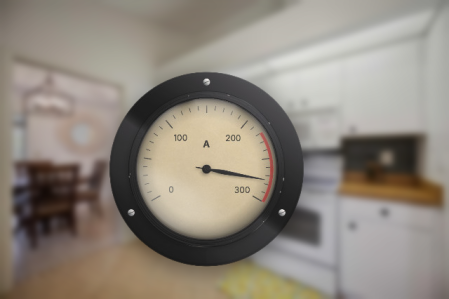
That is 275 A
